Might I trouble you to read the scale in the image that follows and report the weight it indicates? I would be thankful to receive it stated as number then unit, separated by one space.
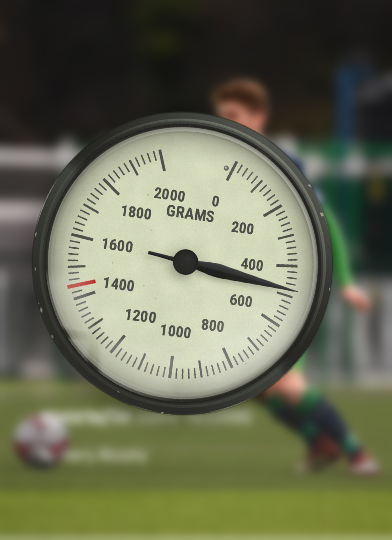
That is 480 g
